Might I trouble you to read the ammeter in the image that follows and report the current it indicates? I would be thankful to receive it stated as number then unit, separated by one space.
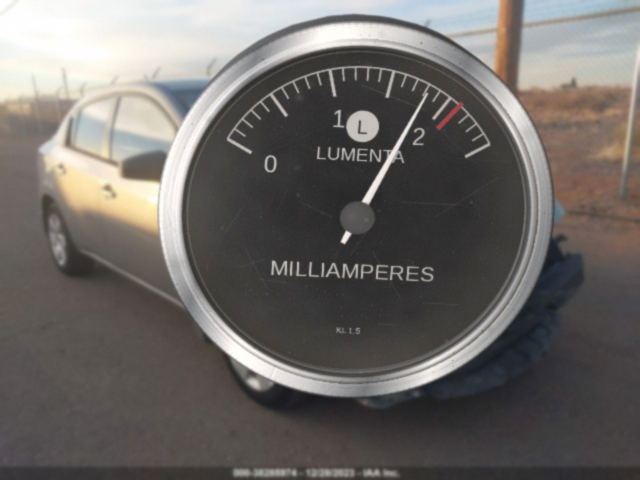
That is 1.8 mA
